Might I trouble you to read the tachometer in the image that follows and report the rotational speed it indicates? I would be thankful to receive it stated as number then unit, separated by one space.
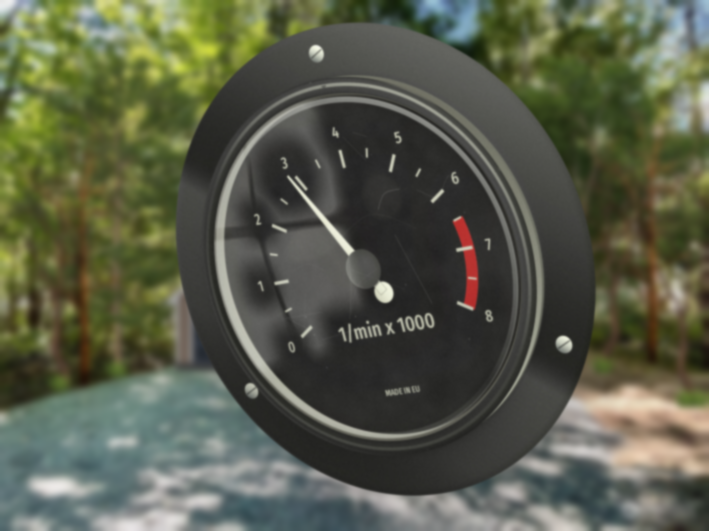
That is 3000 rpm
